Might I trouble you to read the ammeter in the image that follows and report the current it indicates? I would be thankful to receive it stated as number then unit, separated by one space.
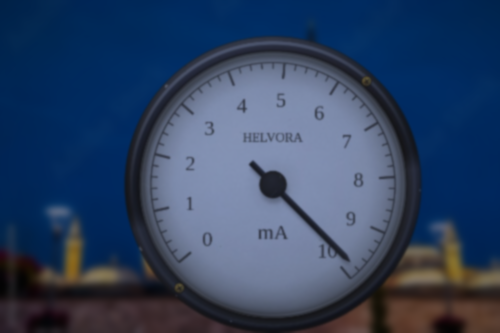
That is 9.8 mA
